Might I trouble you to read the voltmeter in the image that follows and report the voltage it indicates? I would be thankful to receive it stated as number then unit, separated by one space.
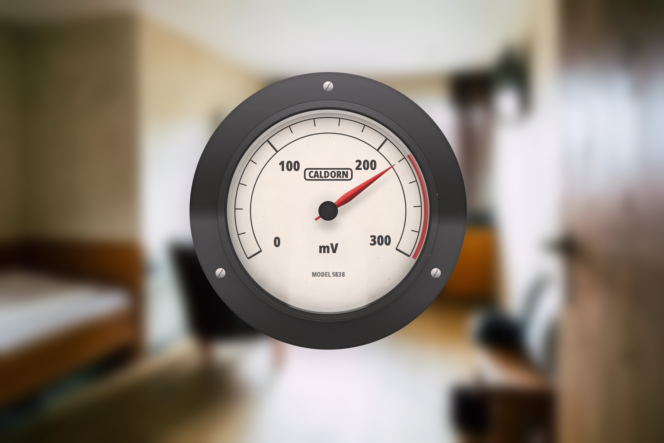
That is 220 mV
